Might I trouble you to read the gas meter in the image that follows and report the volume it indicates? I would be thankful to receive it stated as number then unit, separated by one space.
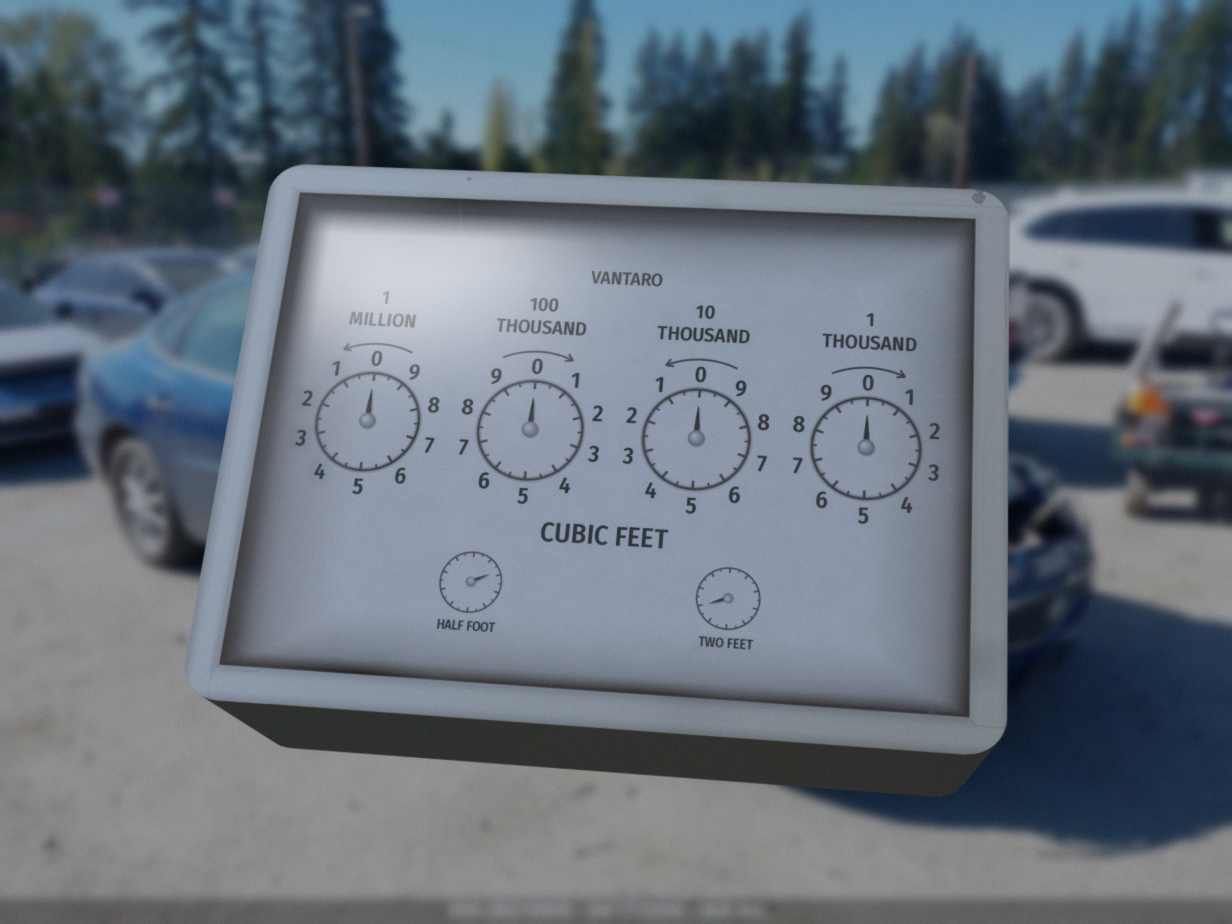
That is 0 ft³
